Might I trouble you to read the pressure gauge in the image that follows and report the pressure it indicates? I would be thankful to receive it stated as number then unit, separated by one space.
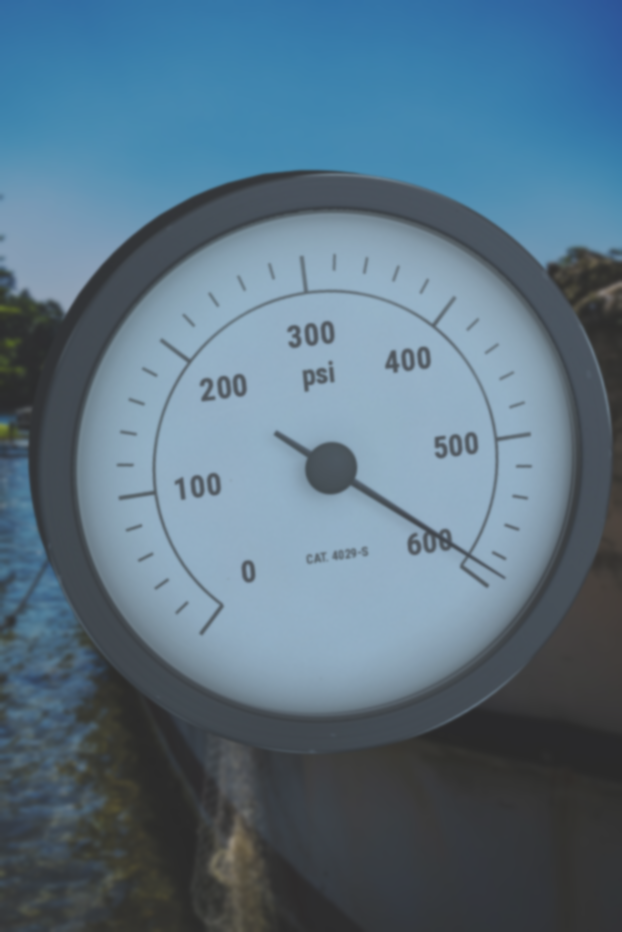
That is 590 psi
